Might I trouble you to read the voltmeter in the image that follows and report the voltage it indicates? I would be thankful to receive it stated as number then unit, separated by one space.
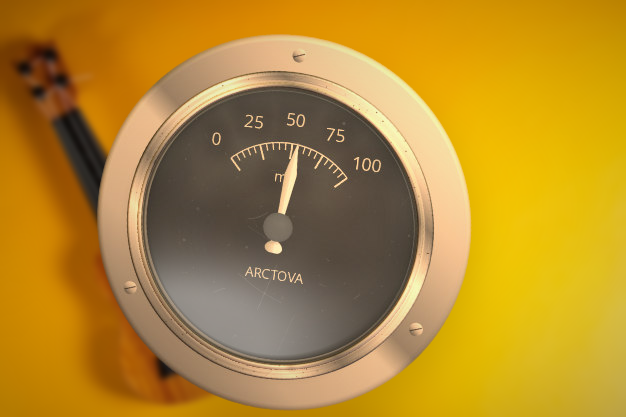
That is 55 mV
